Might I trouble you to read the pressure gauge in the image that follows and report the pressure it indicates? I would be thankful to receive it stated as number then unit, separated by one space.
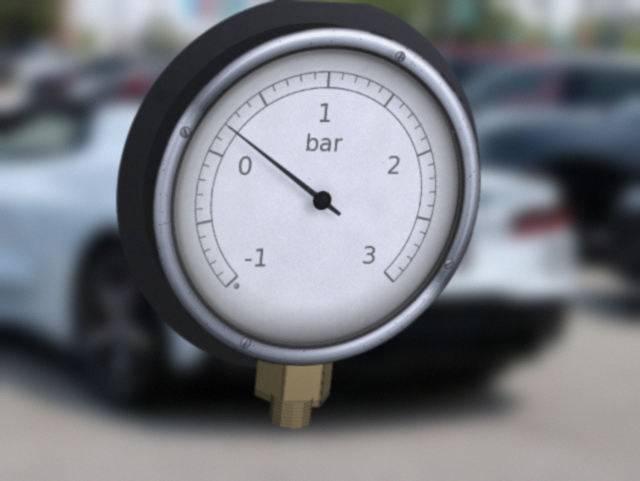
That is 0.2 bar
